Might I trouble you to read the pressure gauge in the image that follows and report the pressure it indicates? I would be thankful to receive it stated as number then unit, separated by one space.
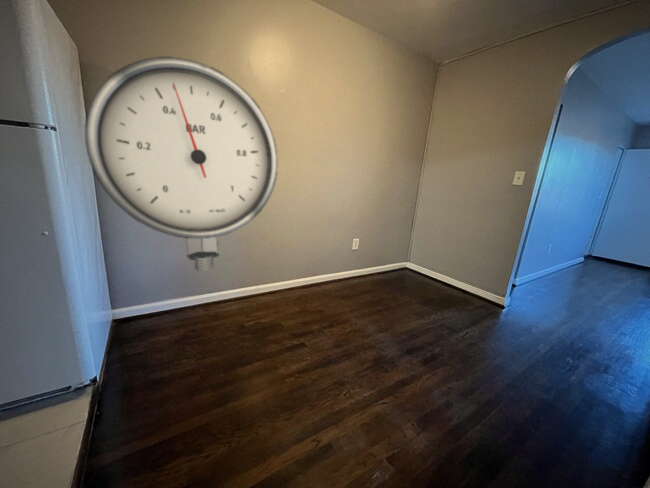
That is 0.45 bar
